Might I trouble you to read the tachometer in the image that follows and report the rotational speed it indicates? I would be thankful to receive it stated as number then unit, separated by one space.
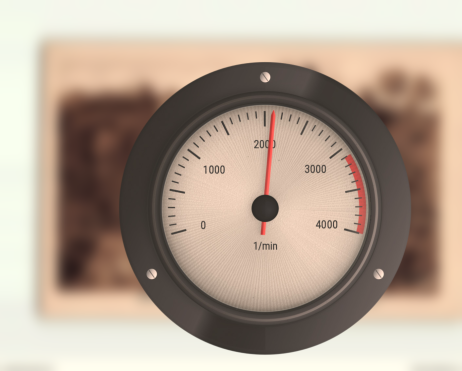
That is 2100 rpm
